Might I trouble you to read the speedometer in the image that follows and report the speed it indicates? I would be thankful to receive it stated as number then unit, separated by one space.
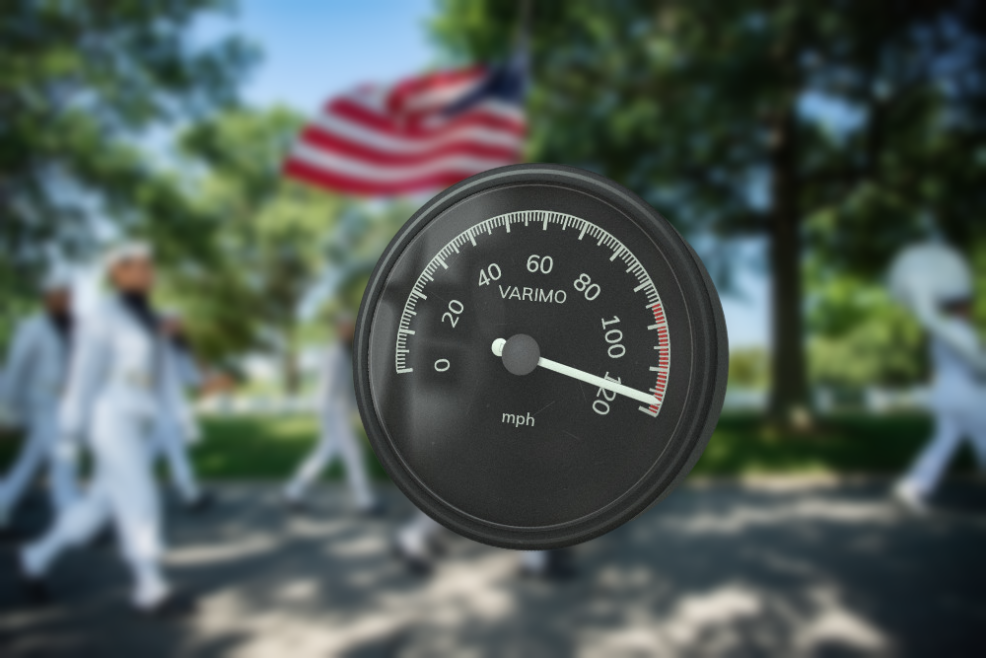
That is 117 mph
